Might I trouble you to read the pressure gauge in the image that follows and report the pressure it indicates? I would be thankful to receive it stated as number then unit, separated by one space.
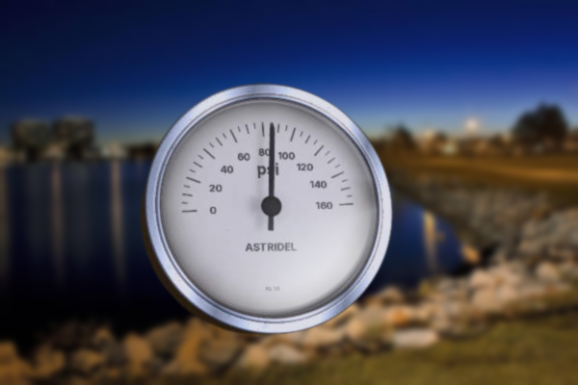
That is 85 psi
